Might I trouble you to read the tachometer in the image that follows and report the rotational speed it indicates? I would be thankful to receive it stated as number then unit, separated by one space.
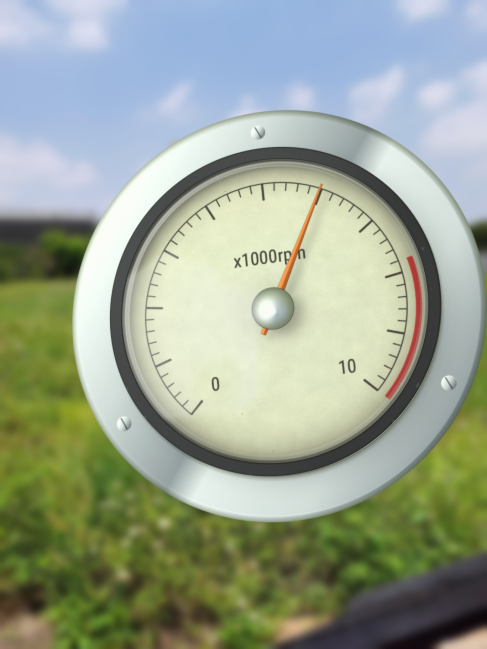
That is 6000 rpm
